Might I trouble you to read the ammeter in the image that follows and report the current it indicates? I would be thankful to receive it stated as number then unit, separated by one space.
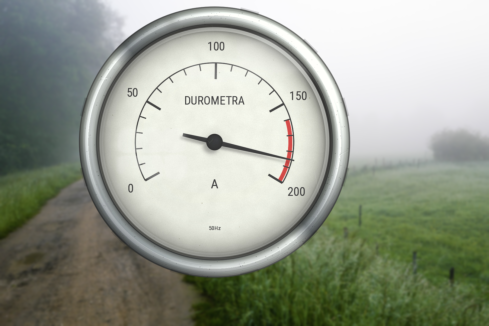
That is 185 A
